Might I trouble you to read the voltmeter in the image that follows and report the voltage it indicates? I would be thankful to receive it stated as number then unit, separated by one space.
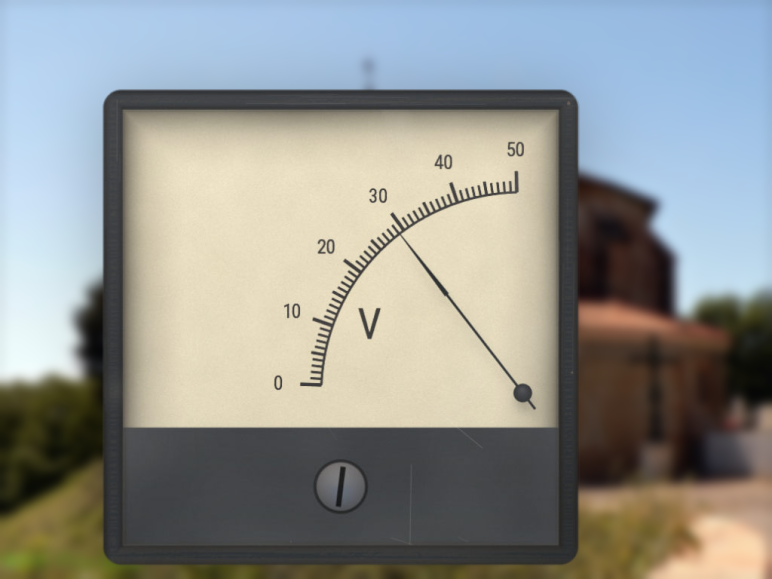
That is 29 V
